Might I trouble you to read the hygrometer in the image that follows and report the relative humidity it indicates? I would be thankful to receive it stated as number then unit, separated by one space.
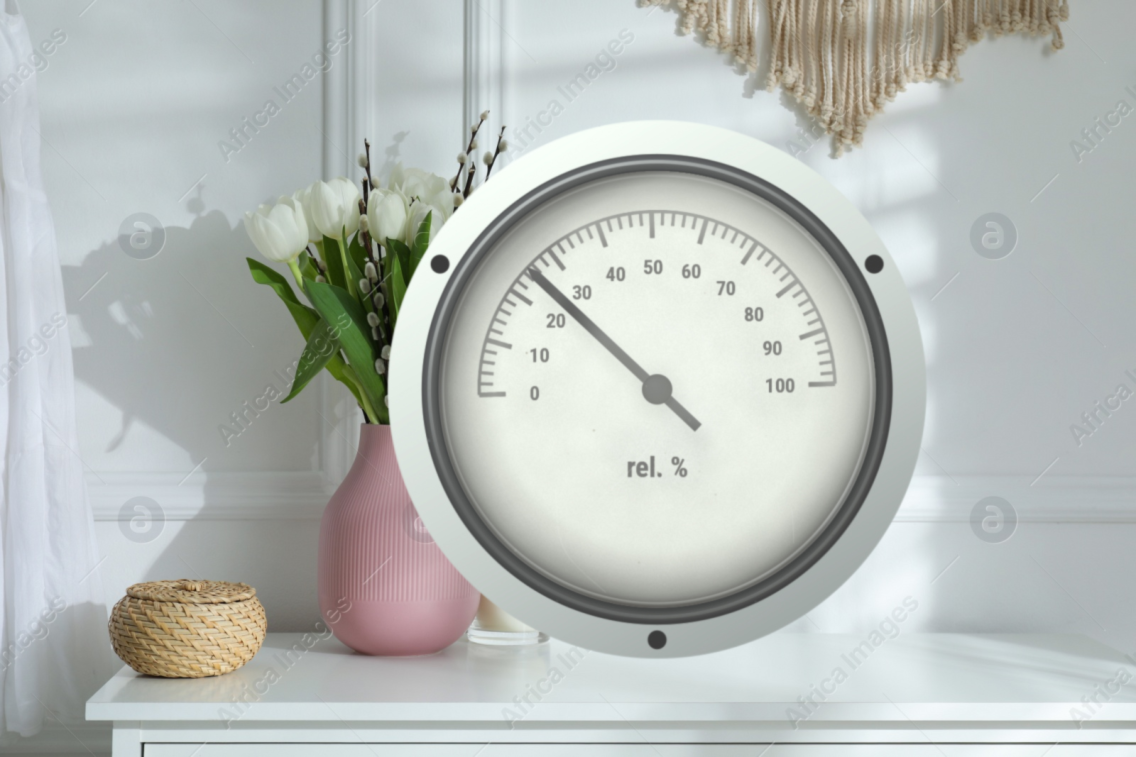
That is 25 %
